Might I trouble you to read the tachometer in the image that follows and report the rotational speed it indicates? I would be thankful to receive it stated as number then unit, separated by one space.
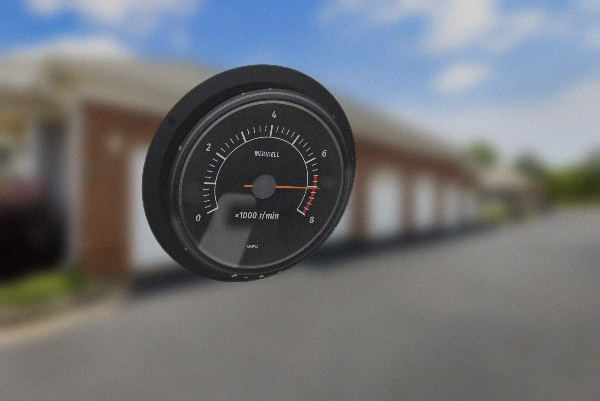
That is 7000 rpm
